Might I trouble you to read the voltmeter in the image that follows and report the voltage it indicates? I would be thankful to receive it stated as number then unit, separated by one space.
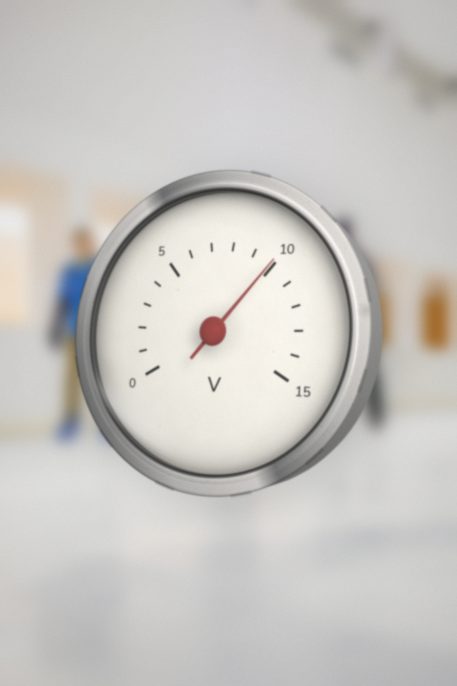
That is 10 V
